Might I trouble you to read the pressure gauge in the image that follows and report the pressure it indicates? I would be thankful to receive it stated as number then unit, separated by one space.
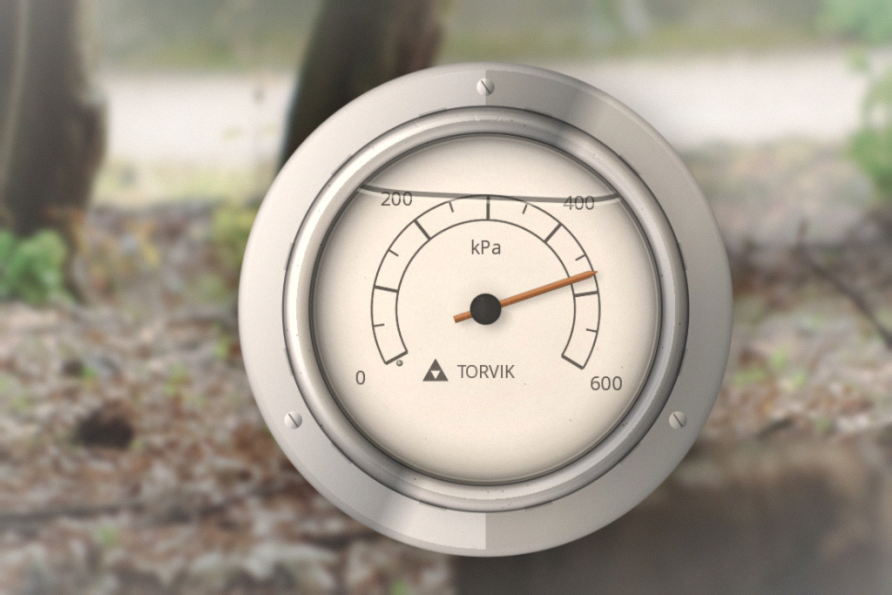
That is 475 kPa
